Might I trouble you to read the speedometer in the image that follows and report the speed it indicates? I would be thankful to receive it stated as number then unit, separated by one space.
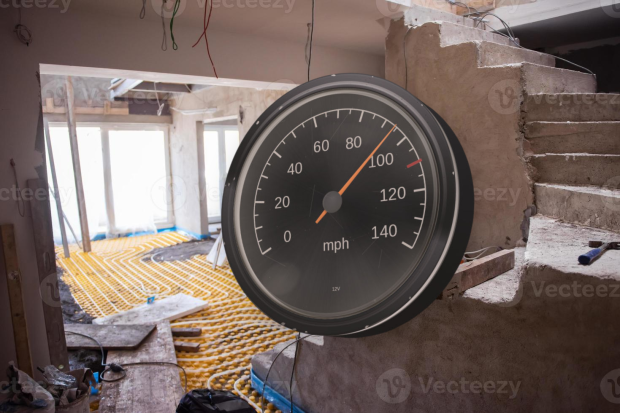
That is 95 mph
